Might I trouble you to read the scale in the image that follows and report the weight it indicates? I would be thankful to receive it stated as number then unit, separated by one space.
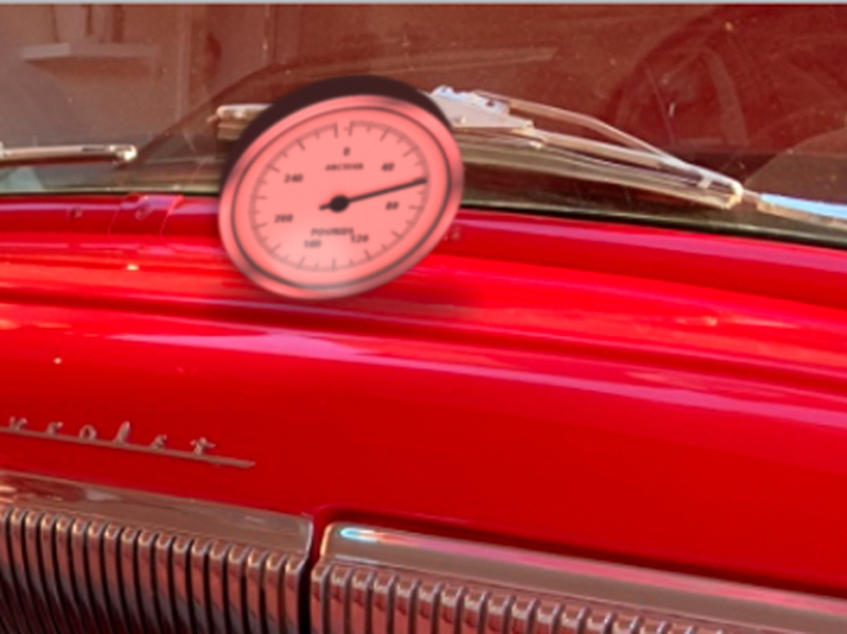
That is 60 lb
